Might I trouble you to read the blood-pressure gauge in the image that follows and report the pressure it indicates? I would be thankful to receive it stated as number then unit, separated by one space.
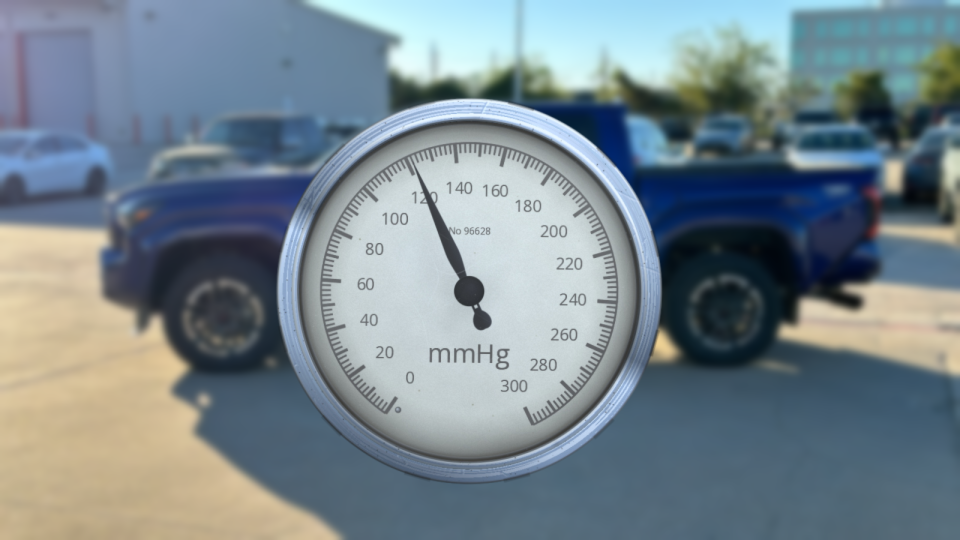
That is 122 mmHg
